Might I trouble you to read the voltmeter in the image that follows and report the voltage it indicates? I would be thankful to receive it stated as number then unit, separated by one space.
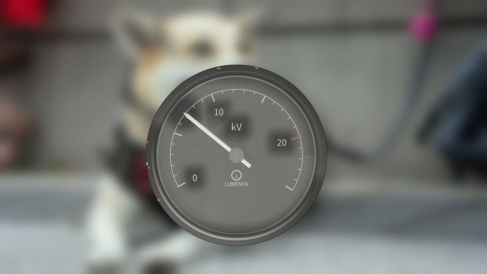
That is 7 kV
